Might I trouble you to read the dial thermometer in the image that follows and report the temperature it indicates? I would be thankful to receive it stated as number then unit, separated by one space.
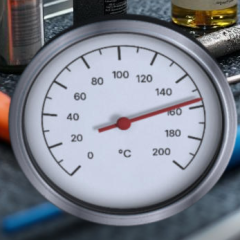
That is 155 °C
